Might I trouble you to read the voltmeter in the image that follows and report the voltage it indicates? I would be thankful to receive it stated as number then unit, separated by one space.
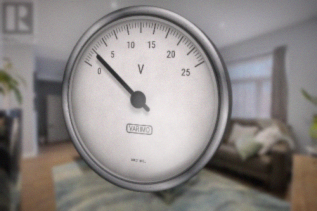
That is 2.5 V
